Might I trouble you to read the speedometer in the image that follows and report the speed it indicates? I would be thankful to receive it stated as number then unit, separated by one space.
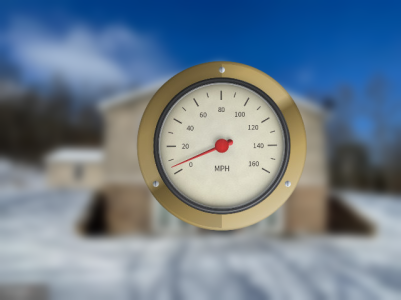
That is 5 mph
